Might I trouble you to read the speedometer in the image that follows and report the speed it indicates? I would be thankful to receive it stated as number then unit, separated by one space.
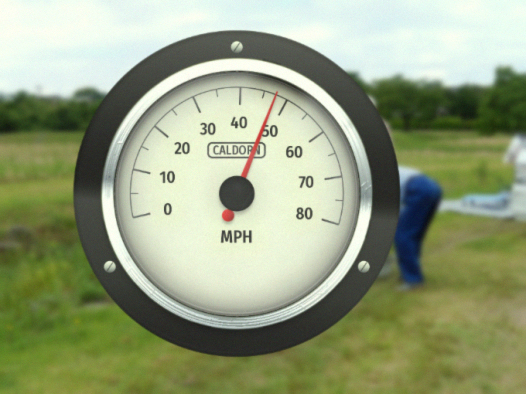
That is 47.5 mph
